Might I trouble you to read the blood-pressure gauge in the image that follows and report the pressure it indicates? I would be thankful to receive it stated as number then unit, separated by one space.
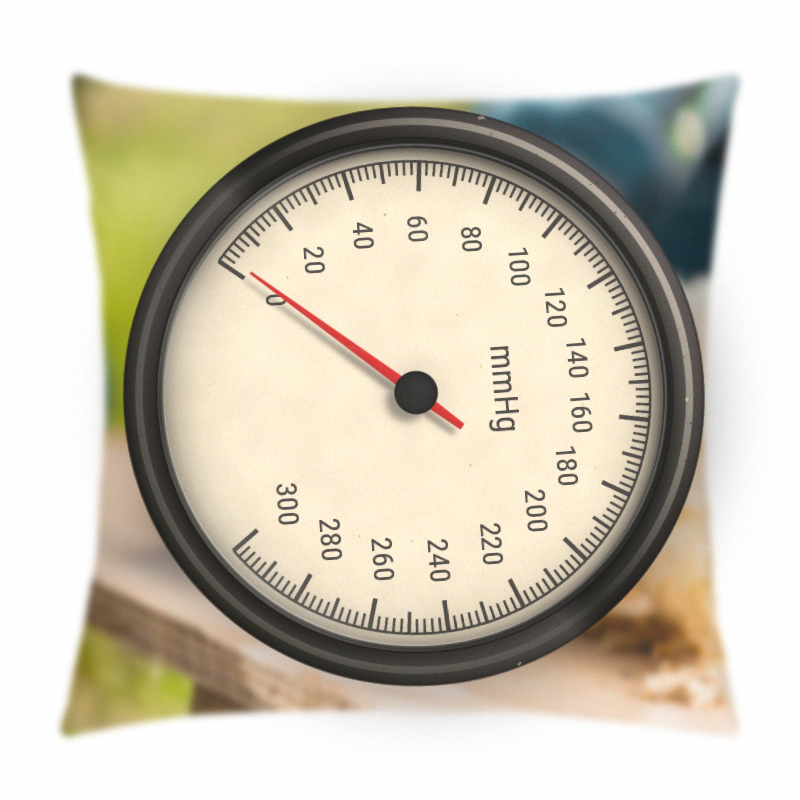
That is 2 mmHg
